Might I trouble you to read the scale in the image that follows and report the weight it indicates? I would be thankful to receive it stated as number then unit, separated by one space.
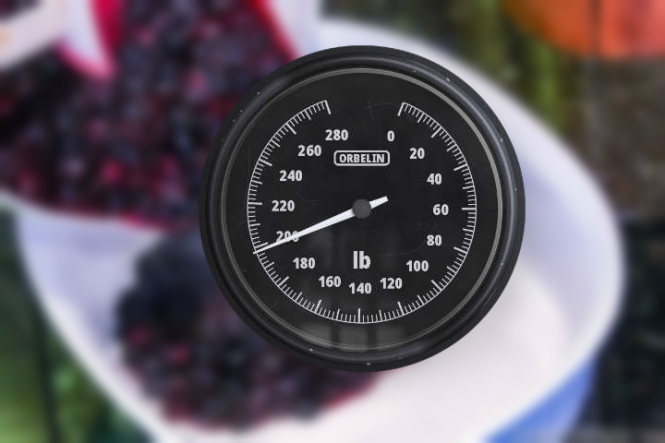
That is 198 lb
